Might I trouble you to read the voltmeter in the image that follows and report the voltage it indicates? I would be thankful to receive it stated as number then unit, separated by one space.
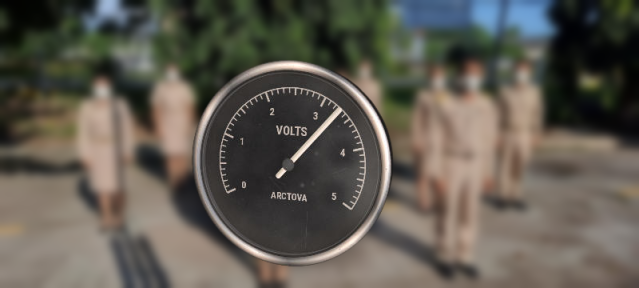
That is 3.3 V
